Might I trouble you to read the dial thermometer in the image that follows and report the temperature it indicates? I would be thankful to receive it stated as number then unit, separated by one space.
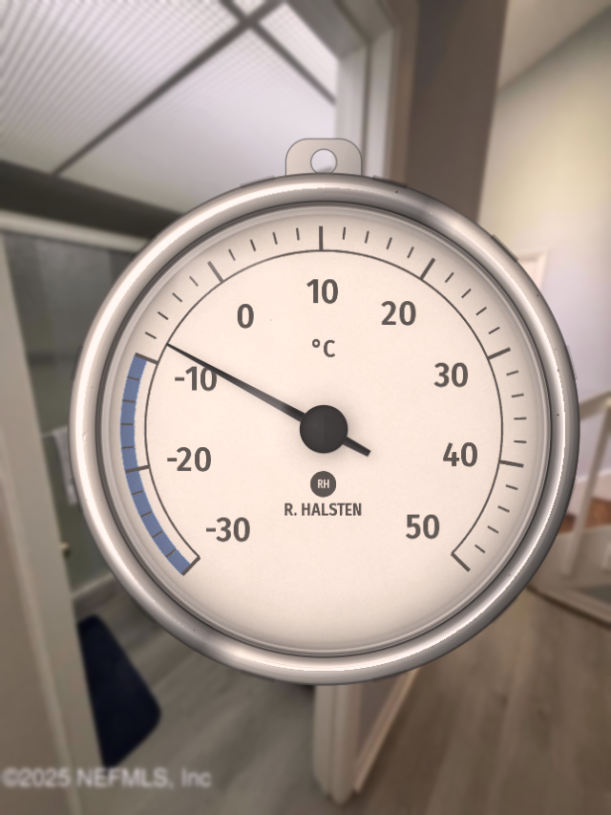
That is -8 °C
